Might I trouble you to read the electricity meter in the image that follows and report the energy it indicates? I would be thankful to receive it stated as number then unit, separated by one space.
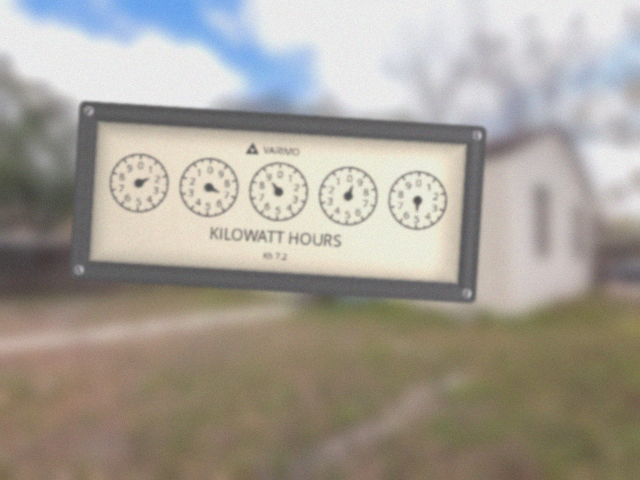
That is 16895 kWh
